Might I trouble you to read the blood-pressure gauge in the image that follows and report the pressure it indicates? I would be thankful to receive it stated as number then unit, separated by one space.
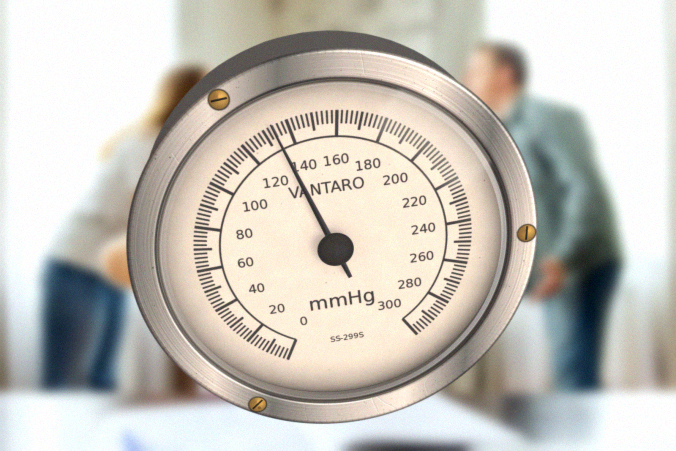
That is 134 mmHg
